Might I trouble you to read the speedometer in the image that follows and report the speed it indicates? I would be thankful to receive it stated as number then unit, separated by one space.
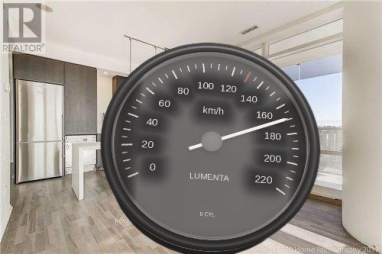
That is 170 km/h
